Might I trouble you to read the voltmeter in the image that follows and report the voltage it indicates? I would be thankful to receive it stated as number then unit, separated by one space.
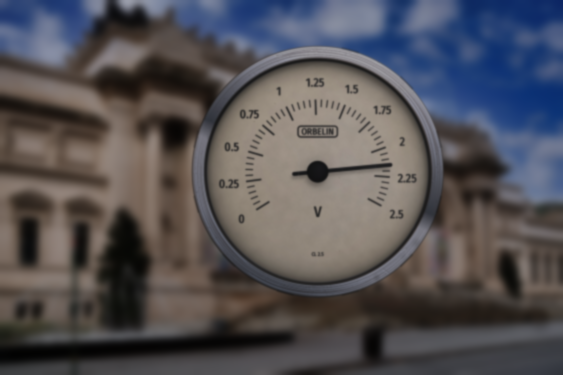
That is 2.15 V
